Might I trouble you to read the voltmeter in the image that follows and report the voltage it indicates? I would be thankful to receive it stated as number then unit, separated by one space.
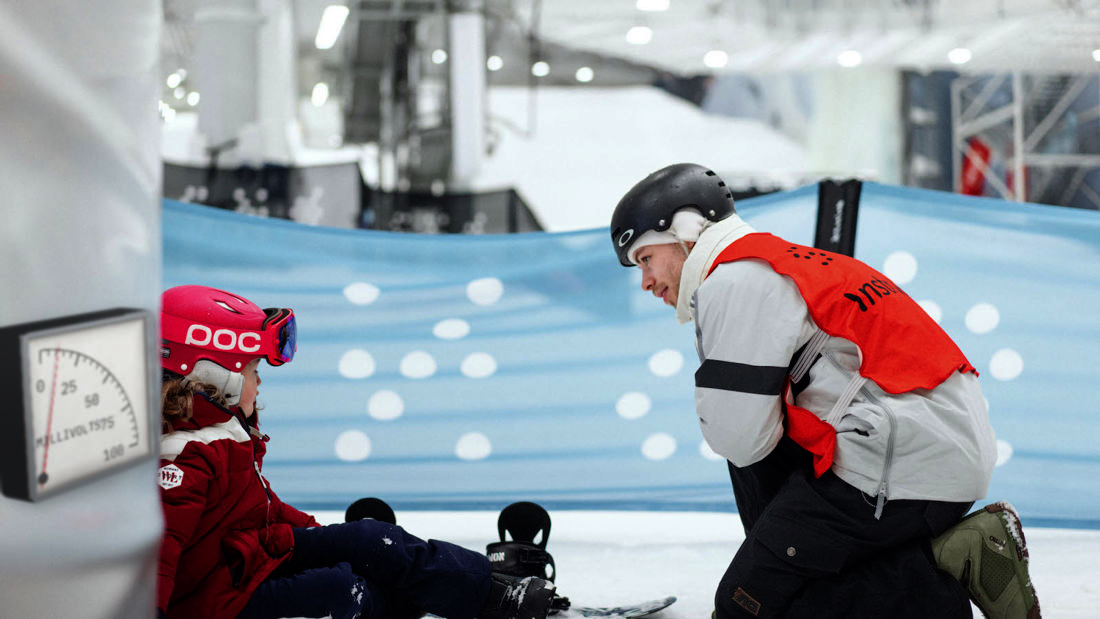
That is 10 mV
